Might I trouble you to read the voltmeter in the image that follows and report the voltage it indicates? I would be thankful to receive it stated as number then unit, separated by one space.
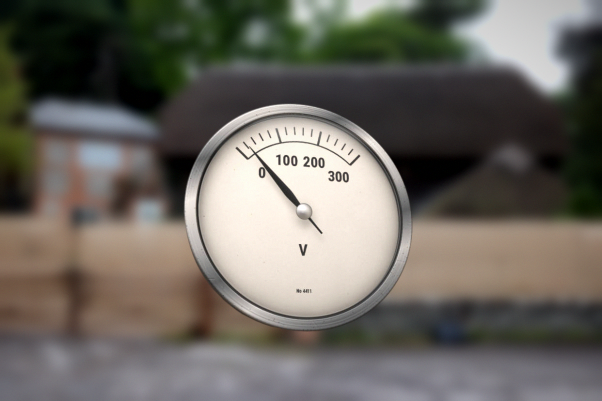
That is 20 V
